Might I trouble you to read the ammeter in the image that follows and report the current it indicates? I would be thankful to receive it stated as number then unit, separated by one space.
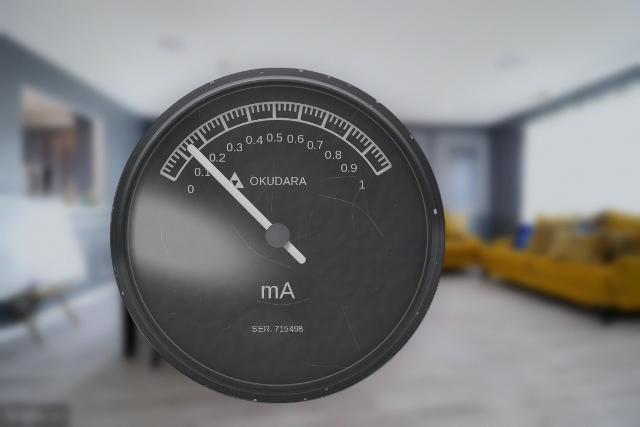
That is 0.14 mA
